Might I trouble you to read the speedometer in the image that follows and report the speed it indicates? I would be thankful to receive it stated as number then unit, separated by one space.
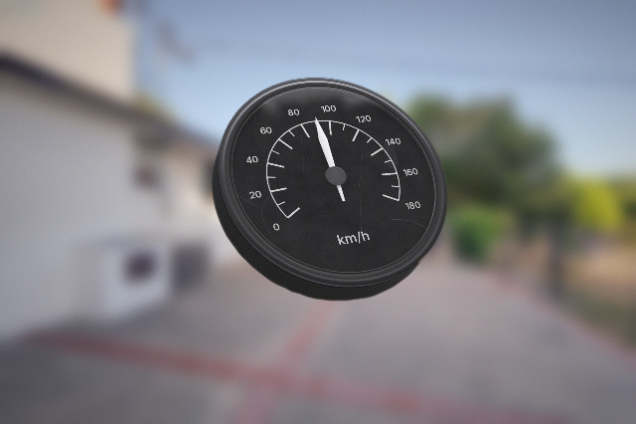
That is 90 km/h
